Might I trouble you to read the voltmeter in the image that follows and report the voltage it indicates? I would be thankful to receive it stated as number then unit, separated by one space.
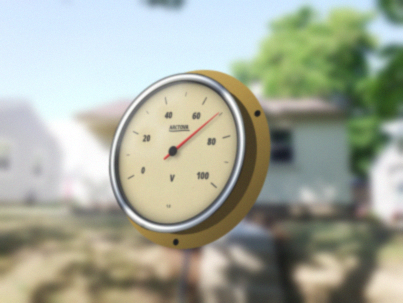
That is 70 V
